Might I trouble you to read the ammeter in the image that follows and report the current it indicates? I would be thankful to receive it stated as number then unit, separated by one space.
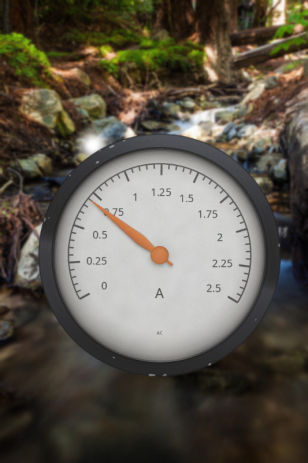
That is 0.7 A
